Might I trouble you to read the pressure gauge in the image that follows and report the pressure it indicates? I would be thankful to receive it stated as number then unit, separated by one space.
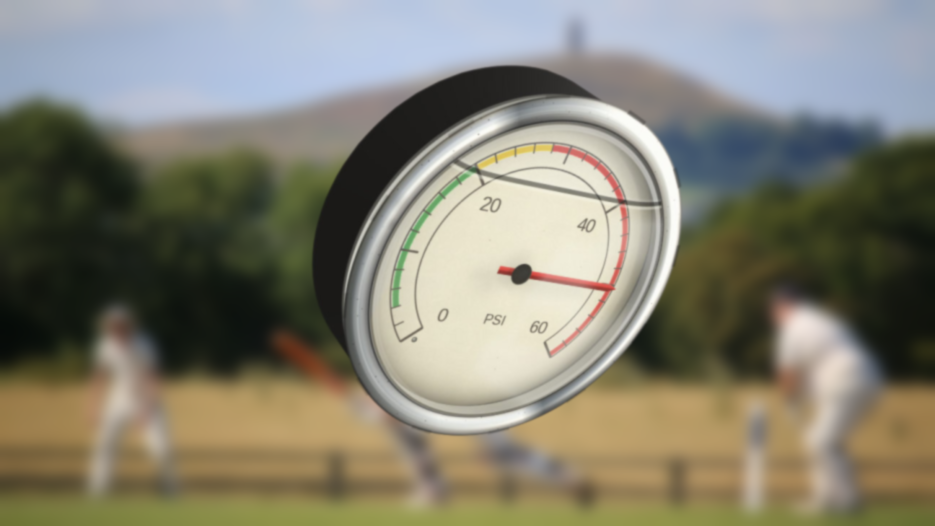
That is 50 psi
